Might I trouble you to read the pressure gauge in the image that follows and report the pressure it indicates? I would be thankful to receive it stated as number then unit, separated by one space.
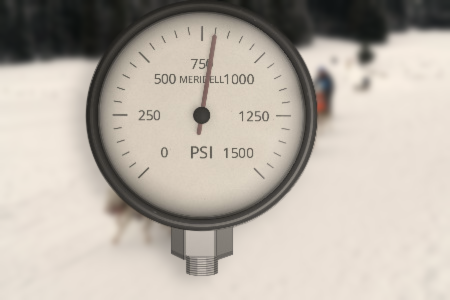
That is 800 psi
